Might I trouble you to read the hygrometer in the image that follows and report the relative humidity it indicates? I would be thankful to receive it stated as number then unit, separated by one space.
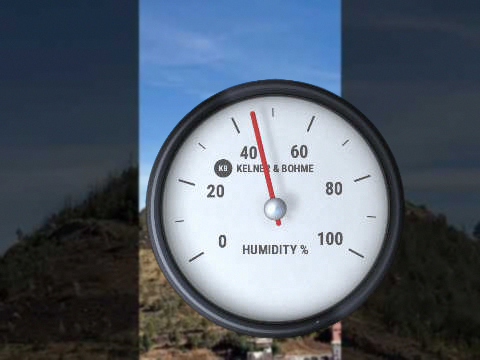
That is 45 %
